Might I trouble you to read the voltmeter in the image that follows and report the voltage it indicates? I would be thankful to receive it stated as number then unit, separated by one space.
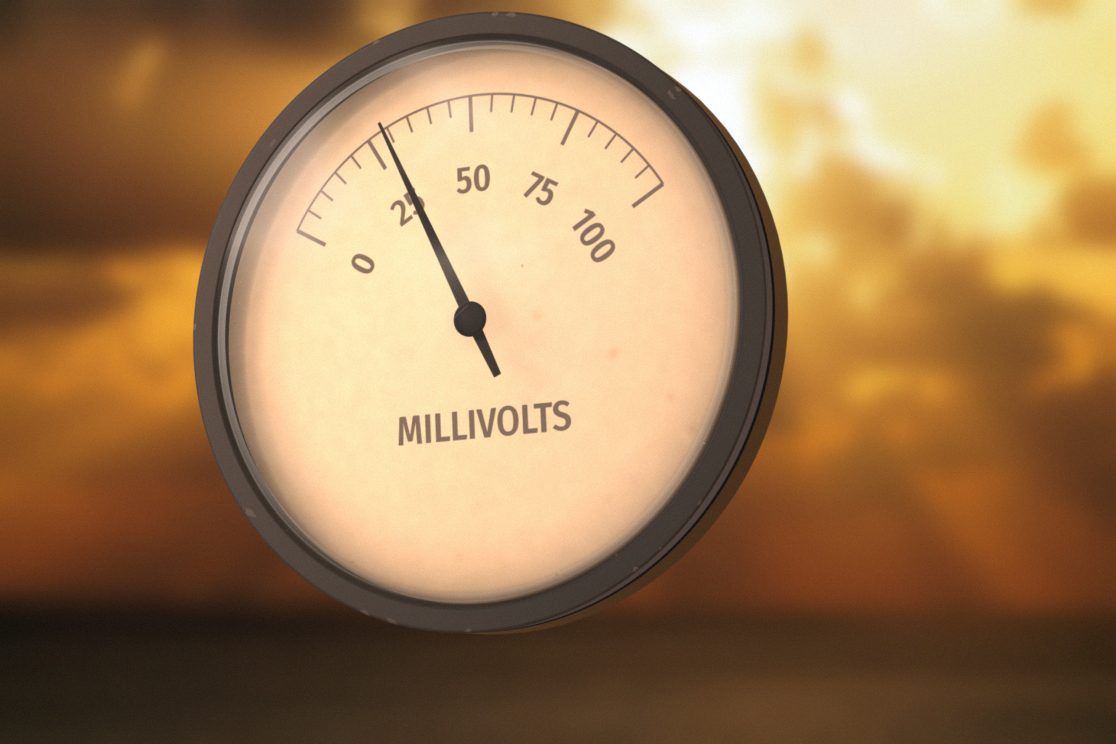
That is 30 mV
